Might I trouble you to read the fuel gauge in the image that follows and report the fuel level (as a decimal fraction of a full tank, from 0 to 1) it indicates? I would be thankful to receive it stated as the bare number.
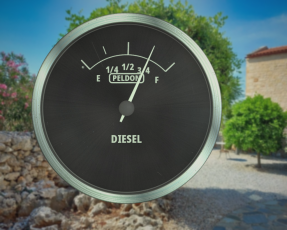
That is 0.75
